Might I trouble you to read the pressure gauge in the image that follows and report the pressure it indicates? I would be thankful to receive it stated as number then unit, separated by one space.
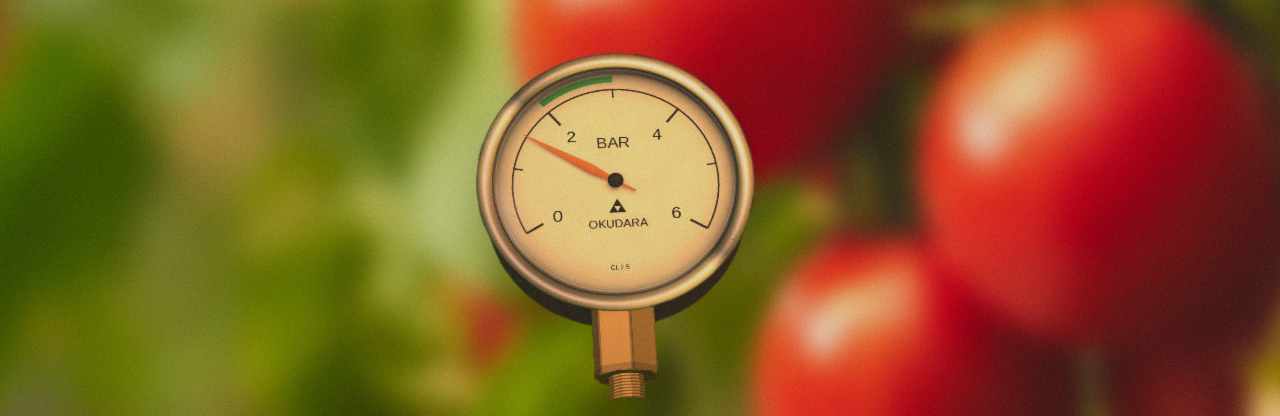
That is 1.5 bar
